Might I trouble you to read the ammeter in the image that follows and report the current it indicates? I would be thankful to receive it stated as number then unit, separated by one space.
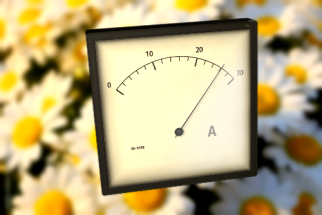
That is 26 A
